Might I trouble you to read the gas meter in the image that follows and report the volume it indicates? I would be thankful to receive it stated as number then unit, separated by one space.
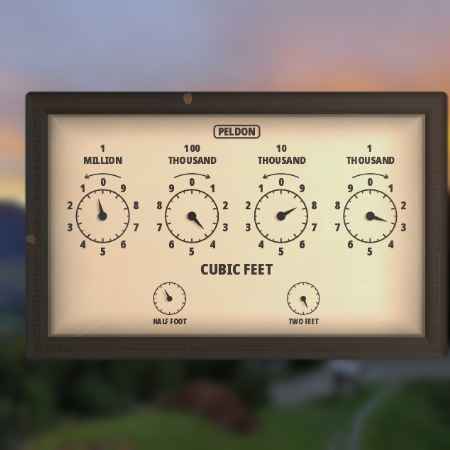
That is 38300 ft³
